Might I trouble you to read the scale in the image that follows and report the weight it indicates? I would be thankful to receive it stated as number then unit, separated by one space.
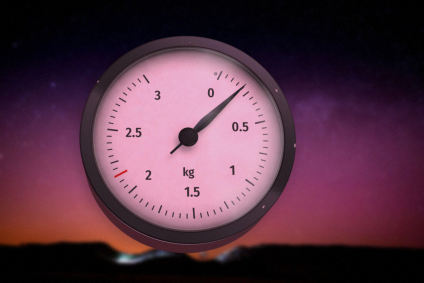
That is 0.2 kg
